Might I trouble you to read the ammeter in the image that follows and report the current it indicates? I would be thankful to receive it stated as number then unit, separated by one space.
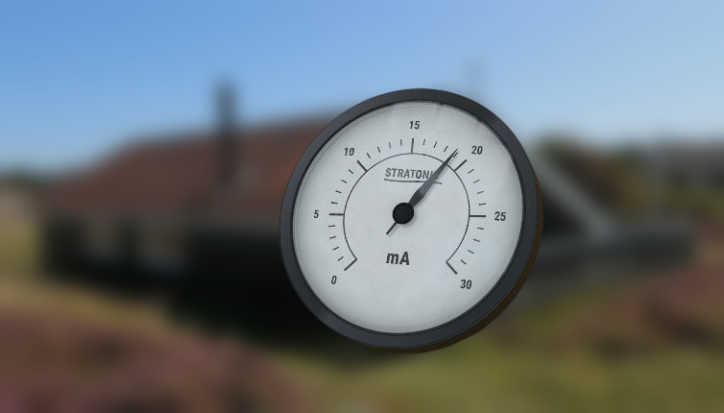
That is 19 mA
